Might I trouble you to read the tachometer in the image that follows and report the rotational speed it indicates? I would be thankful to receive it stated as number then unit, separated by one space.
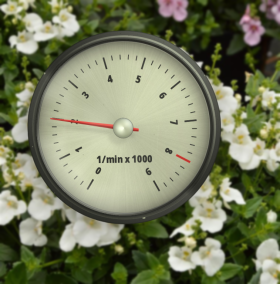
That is 2000 rpm
